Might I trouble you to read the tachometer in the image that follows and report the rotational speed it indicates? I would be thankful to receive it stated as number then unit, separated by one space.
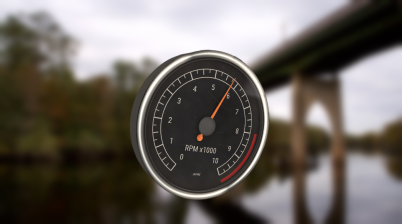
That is 5750 rpm
